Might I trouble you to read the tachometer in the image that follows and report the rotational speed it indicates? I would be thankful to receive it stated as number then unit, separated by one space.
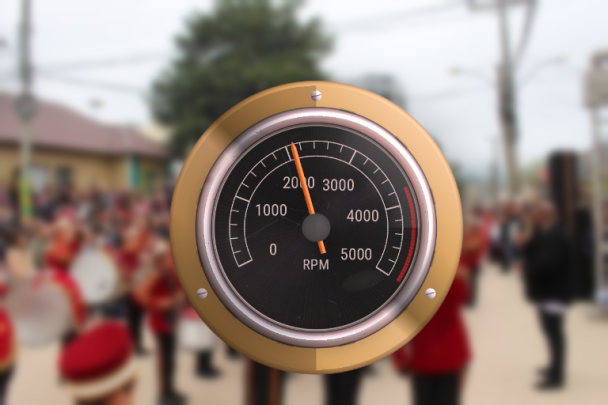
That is 2100 rpm
